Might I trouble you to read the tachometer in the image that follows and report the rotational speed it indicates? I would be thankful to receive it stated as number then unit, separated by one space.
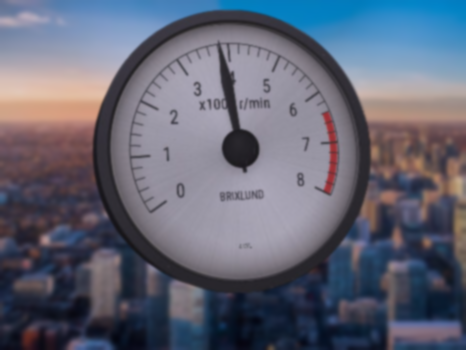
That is 3800 rpm
